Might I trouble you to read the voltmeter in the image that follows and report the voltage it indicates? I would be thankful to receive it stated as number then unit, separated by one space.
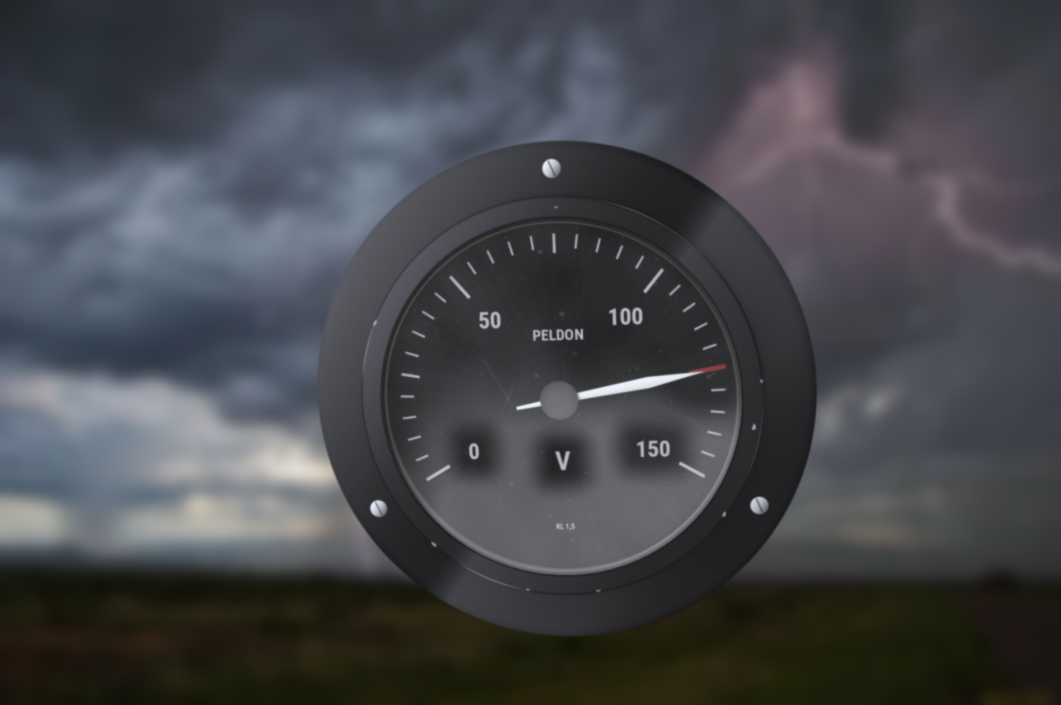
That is 125 V
